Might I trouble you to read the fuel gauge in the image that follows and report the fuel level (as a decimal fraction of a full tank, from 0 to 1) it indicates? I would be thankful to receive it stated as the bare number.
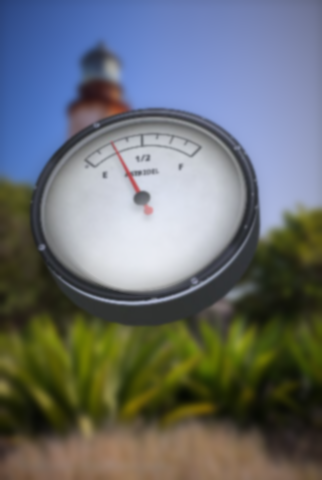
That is 0.25
